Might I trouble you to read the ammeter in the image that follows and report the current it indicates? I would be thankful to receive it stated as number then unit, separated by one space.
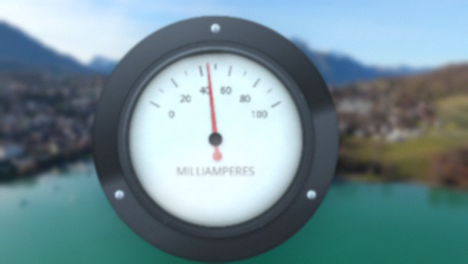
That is 45 mA
